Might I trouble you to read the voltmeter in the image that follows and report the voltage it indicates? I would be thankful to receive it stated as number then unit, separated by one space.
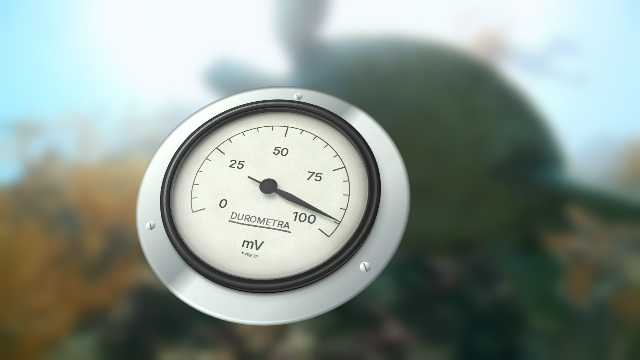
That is 95 mV
